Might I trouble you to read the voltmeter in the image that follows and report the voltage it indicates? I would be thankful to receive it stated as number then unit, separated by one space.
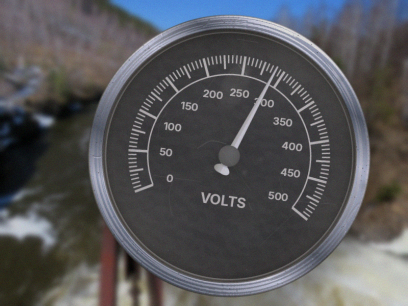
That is 290 V
